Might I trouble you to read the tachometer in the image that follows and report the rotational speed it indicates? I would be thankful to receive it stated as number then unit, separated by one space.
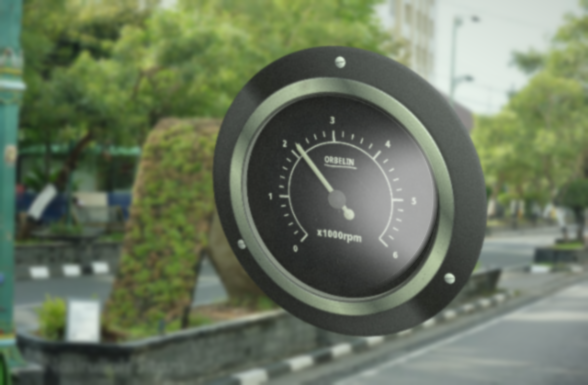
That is 2200 rpm
